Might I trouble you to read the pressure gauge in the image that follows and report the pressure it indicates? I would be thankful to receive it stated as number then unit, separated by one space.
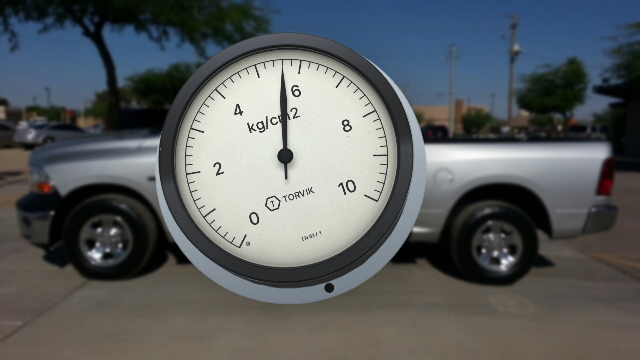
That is 5.6 kg/cm²
